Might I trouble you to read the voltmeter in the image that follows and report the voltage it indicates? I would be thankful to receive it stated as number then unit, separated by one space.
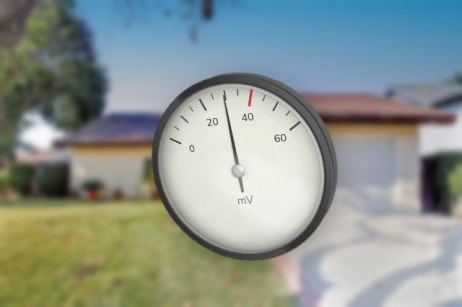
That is 30 mV
